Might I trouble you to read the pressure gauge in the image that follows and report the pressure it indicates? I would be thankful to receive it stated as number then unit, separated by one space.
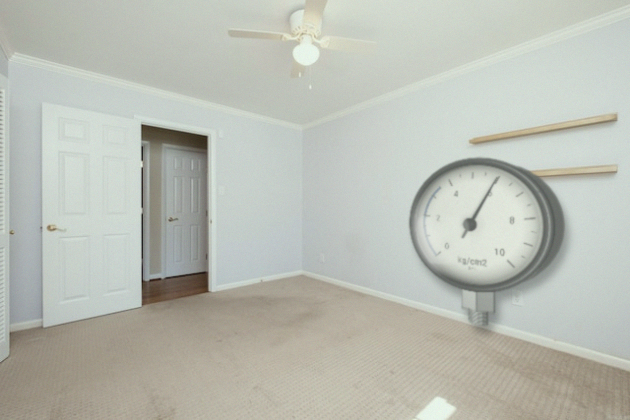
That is 6 kg/cm²
